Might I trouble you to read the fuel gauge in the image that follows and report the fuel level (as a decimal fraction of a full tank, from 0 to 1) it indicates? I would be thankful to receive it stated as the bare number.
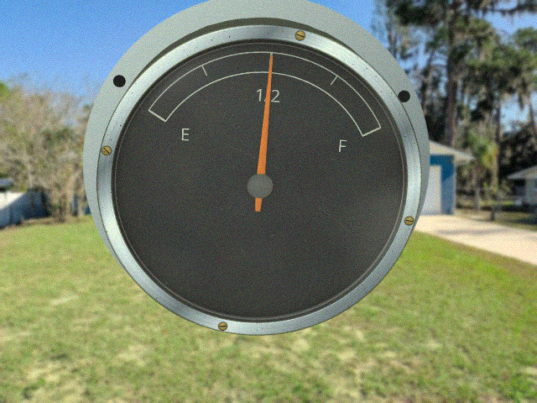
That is 0.5
